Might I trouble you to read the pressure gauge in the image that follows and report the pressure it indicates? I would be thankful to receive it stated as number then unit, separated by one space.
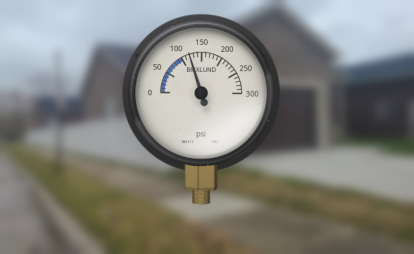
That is 120 psi
